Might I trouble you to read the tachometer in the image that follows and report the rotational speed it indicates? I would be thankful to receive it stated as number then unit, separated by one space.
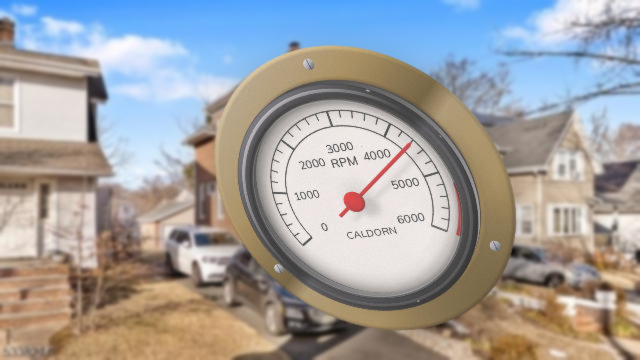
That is 4400 rpm
